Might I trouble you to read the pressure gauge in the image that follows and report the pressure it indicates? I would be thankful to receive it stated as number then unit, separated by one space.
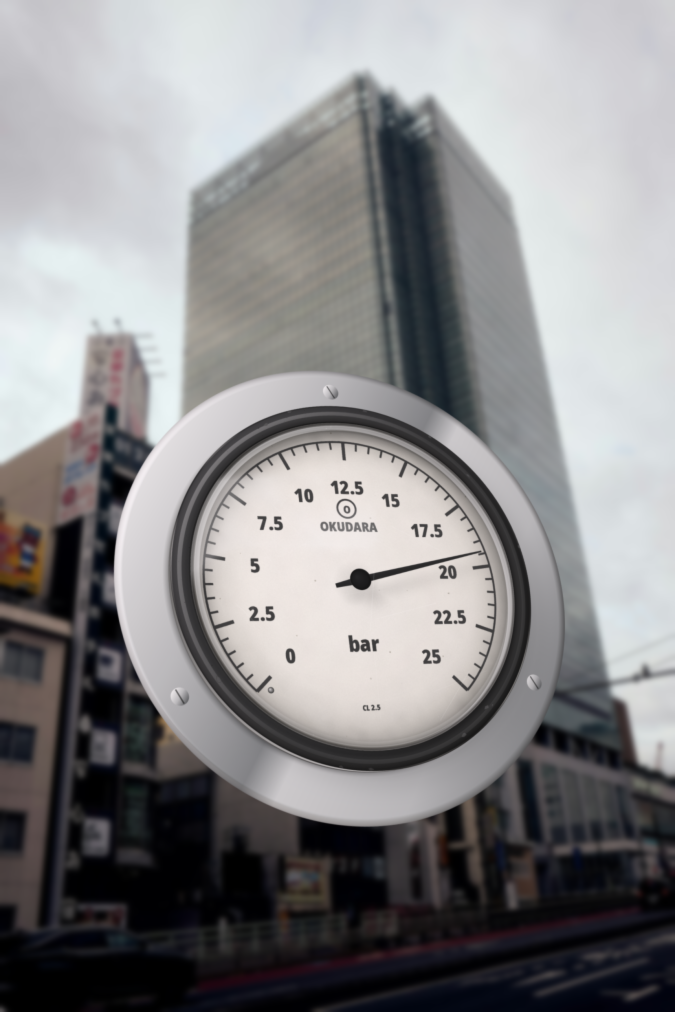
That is 19.5 bar
